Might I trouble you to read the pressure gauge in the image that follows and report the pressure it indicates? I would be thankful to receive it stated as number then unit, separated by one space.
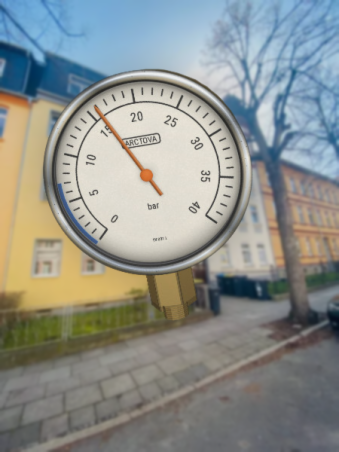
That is 16 bar
